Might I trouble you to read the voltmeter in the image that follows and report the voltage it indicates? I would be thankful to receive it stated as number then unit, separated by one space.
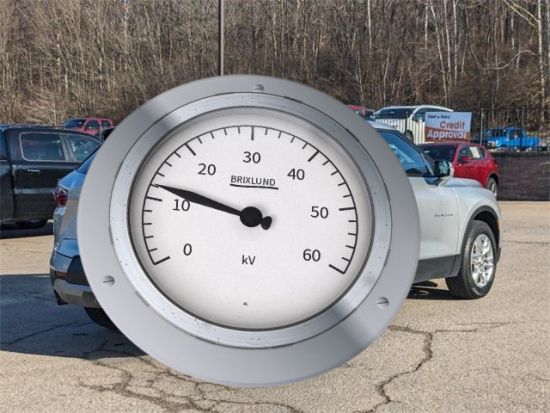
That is 12 kV
